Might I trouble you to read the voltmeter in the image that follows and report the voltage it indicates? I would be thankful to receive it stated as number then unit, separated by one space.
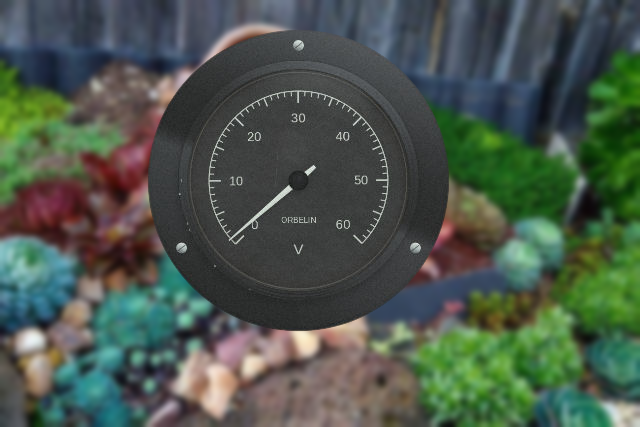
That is 1 V
